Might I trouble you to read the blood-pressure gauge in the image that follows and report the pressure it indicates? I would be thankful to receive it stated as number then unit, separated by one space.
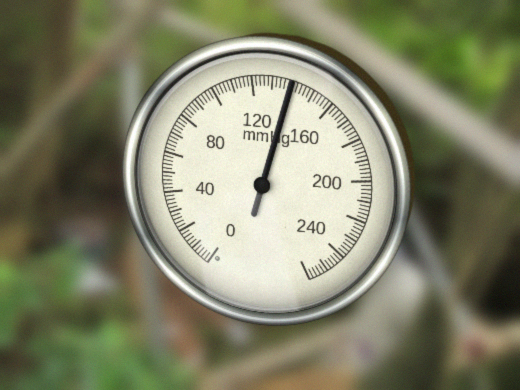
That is 140 mmHg
